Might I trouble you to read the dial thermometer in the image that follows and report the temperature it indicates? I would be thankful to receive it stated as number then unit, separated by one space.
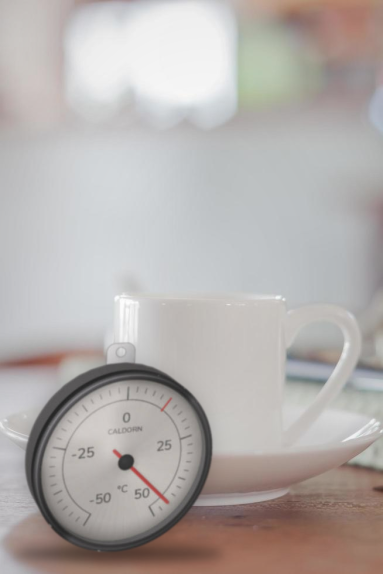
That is 45 °C
